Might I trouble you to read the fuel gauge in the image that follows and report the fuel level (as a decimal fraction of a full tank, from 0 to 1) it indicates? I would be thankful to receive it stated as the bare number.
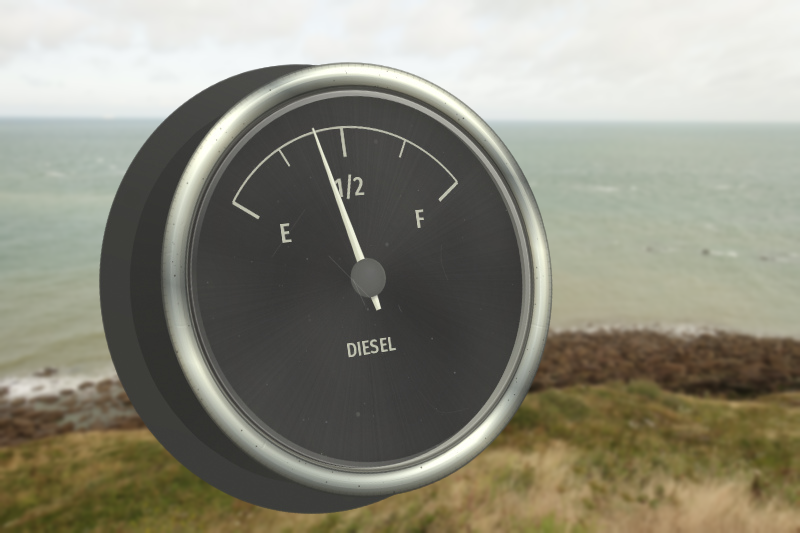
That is 0.375
